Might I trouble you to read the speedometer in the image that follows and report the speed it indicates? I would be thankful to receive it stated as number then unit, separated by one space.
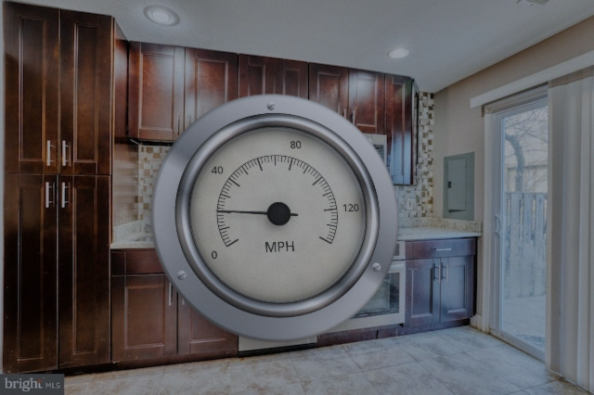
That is 20 mph
